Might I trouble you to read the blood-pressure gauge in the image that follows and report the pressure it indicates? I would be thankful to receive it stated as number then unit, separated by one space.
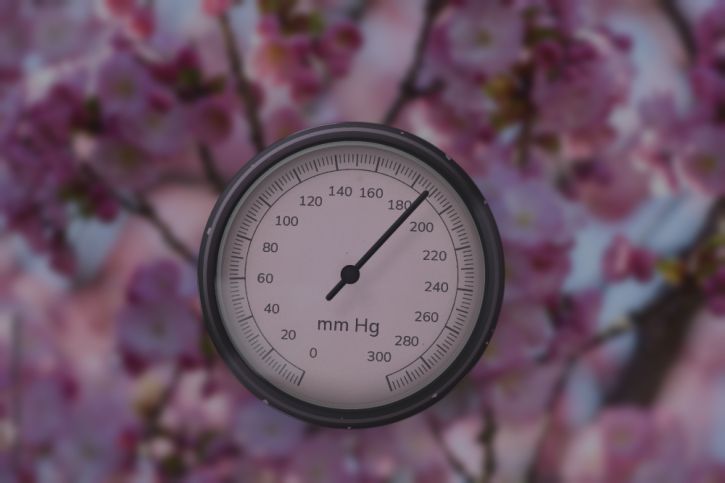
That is 188 mmHg
